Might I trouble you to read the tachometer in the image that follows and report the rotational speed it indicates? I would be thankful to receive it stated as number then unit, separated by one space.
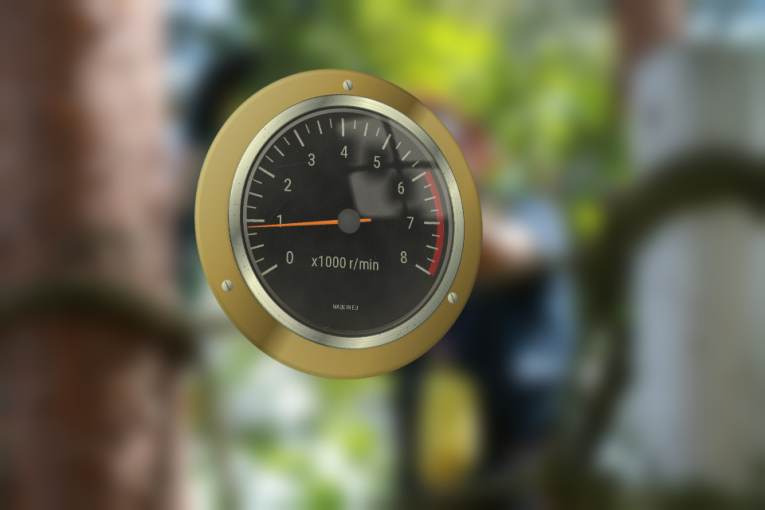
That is 875 rpm
